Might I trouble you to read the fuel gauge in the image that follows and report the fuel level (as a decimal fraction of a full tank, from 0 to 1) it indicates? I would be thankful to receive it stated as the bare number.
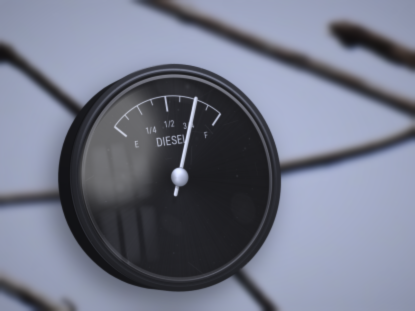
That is 0.75
